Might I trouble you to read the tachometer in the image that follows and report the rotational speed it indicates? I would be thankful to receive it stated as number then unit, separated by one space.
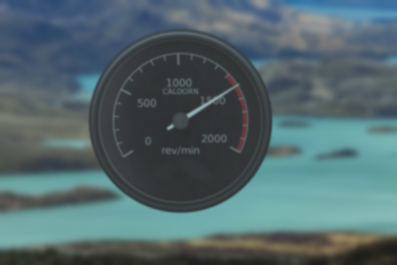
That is 1500 rpm
